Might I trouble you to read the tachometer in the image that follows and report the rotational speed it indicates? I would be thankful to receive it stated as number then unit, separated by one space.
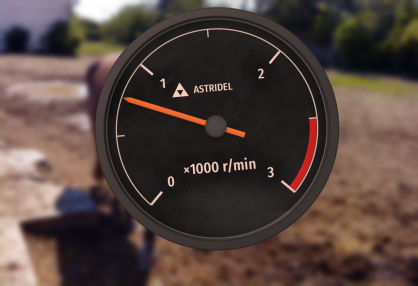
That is 750 rpm
